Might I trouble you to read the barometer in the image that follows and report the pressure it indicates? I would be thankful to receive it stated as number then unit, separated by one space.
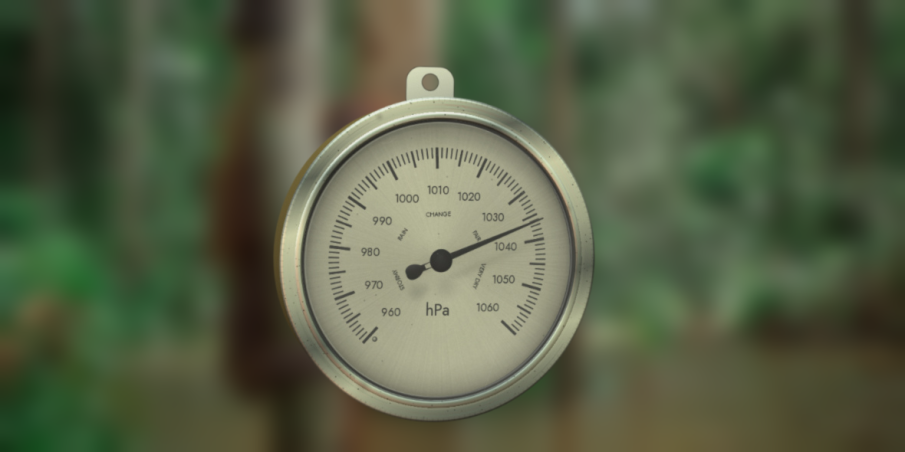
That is 1036 hPa
